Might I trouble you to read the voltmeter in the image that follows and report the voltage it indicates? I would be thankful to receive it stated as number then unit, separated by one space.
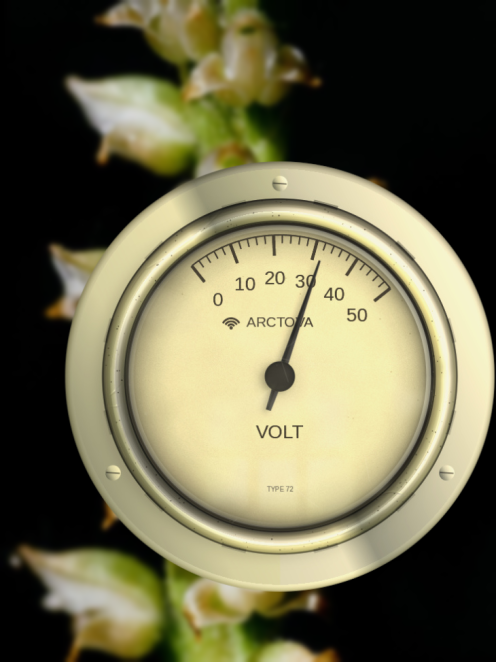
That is 32 V
